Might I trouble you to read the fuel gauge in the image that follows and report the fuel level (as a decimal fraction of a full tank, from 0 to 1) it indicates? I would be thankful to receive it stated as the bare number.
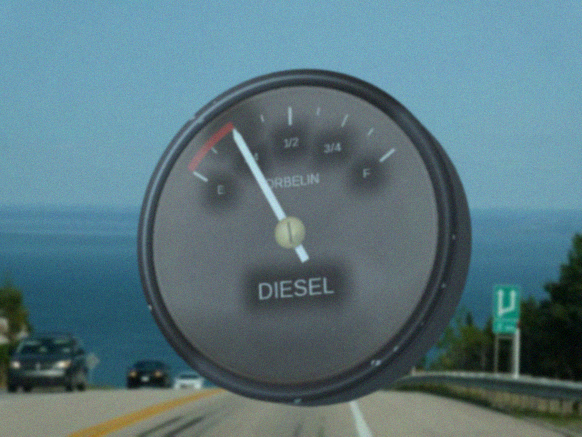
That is 0.25
